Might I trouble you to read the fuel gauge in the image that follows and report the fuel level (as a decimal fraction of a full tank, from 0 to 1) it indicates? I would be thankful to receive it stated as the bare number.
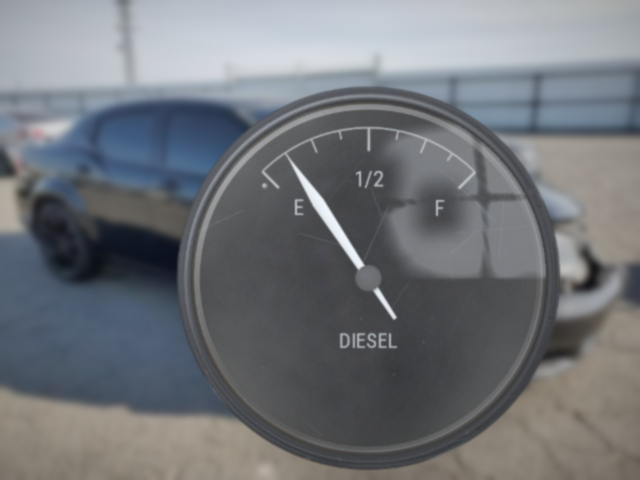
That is 0.125
